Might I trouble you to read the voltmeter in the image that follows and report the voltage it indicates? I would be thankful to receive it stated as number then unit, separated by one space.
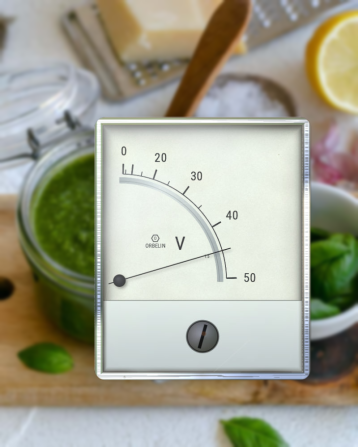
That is 45 V
